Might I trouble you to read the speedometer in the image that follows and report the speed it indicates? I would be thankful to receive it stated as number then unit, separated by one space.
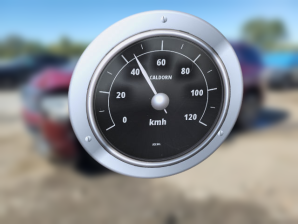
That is 45 km/h
